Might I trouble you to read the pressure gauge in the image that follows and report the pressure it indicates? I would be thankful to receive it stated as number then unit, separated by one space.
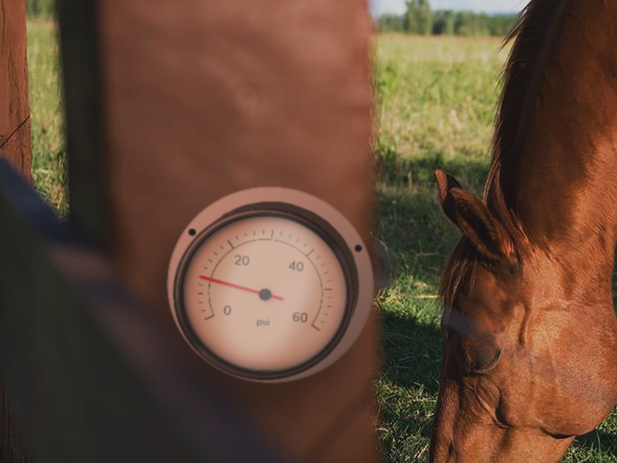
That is 10 psi
